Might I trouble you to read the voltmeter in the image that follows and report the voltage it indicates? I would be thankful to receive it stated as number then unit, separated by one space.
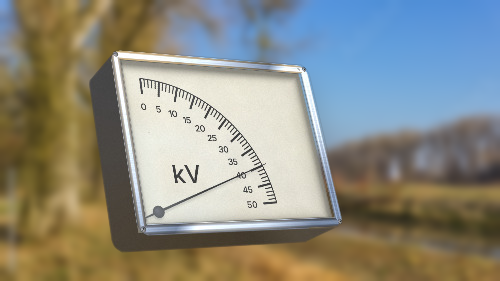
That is 40 kV
